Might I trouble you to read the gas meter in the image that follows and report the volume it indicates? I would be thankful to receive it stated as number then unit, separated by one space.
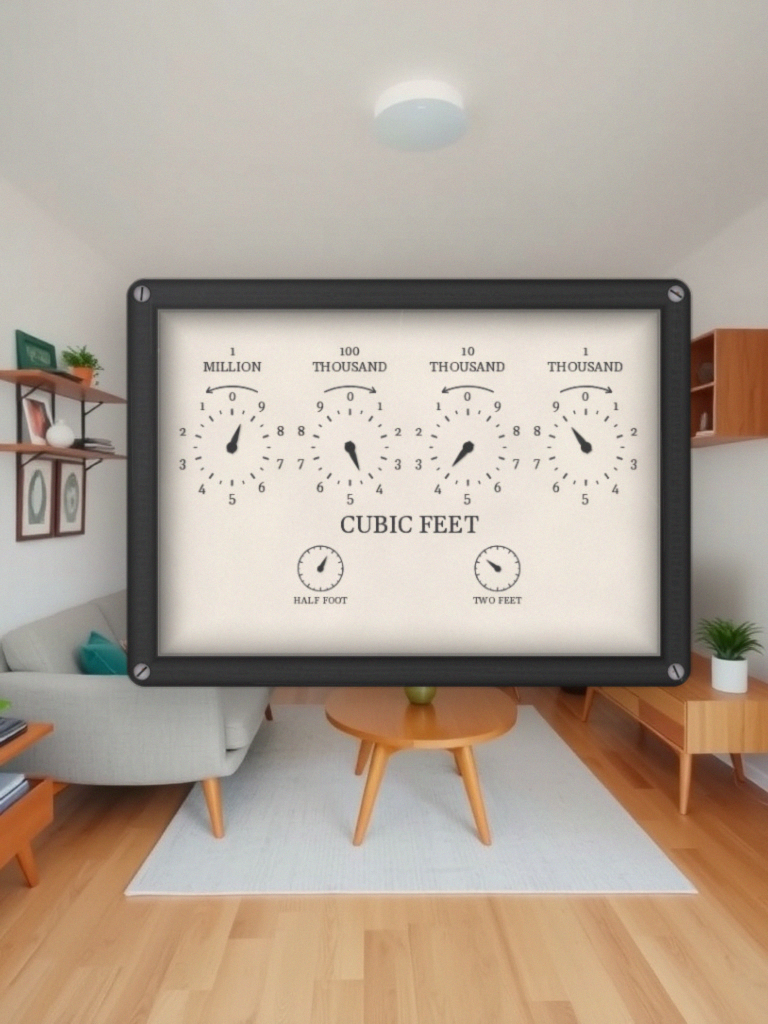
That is 943900 ft³
